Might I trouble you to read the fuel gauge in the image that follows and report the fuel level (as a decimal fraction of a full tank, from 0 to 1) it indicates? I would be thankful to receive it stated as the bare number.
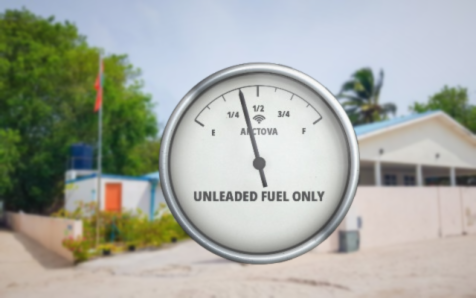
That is 0.375
